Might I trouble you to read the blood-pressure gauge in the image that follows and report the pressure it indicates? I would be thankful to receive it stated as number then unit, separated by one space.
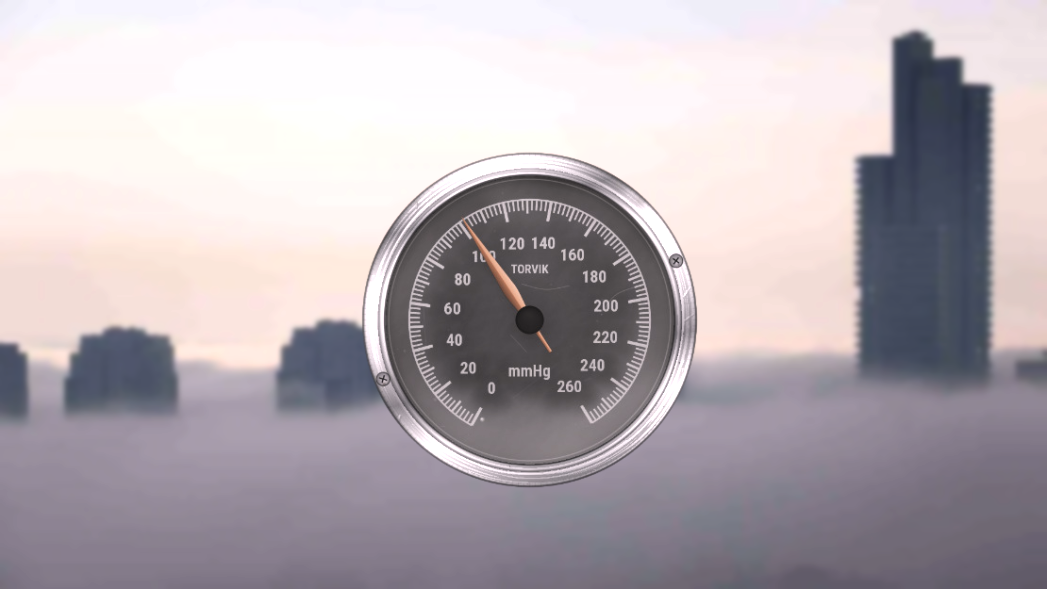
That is 102 mmHg
